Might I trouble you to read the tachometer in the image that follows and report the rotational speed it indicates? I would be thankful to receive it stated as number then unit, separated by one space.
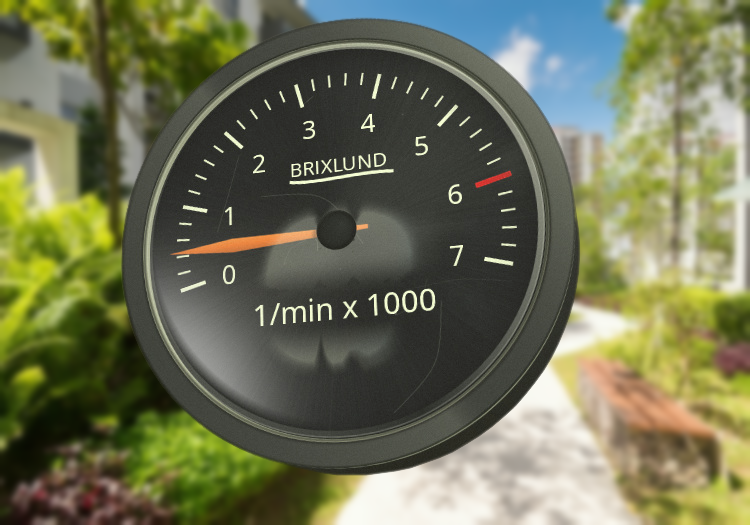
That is 400 rpm
